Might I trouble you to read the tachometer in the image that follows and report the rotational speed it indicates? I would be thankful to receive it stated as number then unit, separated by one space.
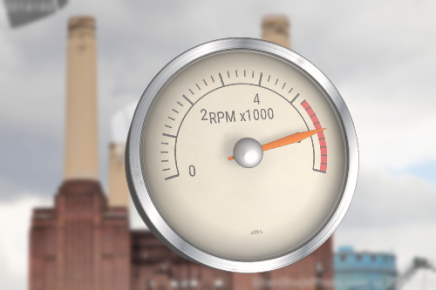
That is 6000 rpm
